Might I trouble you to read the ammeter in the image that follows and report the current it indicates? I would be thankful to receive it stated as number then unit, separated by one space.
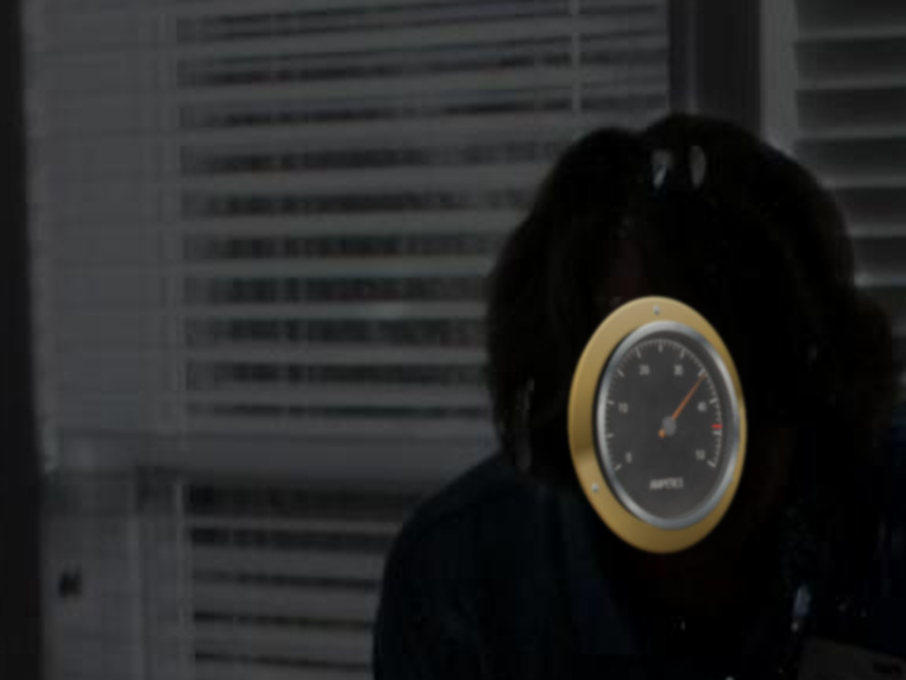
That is 35 A
